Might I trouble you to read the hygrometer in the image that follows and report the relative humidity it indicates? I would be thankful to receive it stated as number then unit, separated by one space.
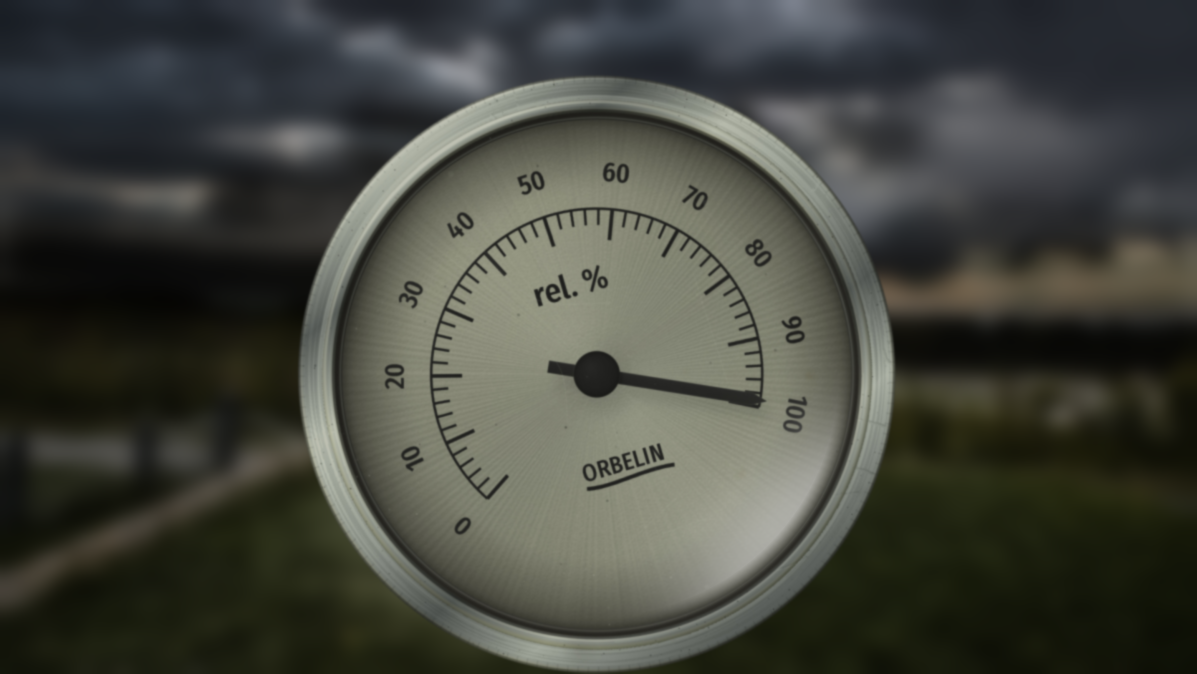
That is 99 %
